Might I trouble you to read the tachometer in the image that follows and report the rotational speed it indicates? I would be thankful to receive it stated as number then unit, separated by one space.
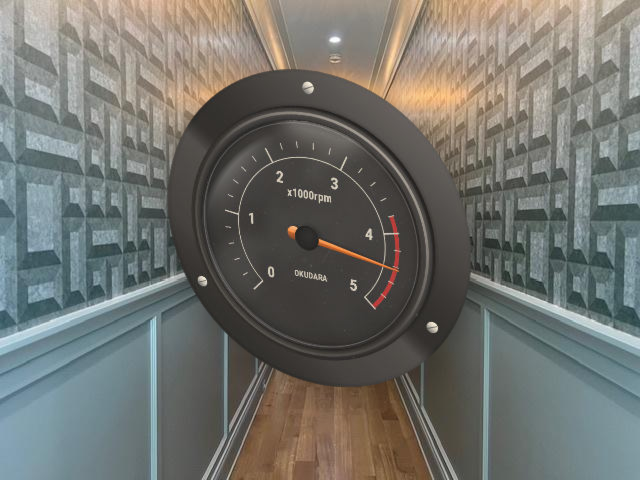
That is 4400 rpm
